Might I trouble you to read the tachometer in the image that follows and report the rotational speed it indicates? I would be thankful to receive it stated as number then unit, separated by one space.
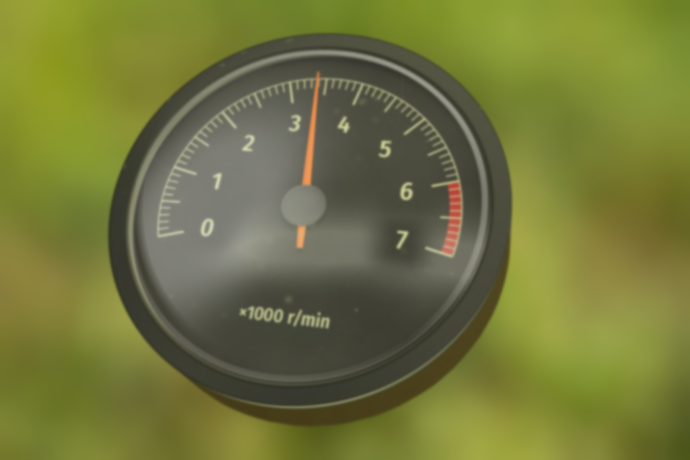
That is 3400 rpm
